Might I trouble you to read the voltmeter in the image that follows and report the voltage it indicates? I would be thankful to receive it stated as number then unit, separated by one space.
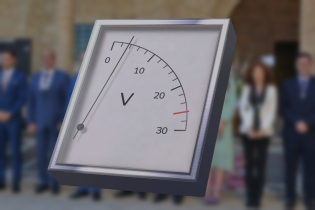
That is 4 V
